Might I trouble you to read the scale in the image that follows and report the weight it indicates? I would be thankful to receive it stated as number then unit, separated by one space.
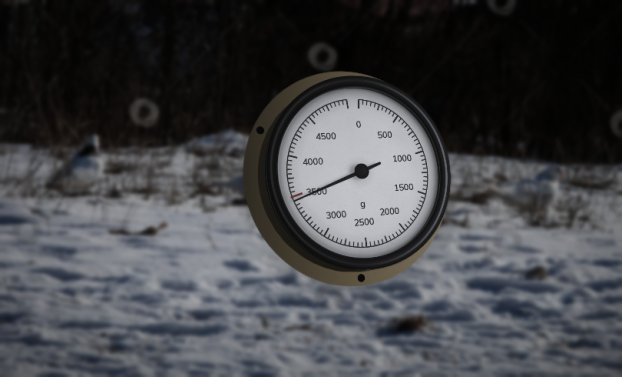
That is 3500 g
